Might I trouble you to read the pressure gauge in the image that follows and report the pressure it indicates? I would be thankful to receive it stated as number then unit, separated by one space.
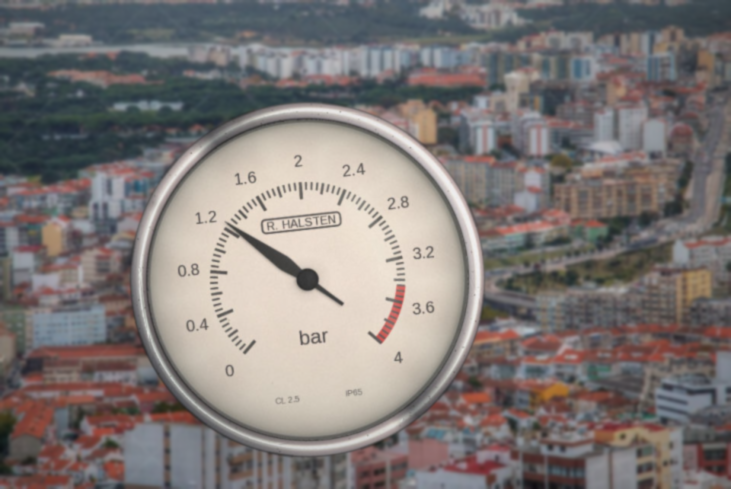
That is 1.25 bar
